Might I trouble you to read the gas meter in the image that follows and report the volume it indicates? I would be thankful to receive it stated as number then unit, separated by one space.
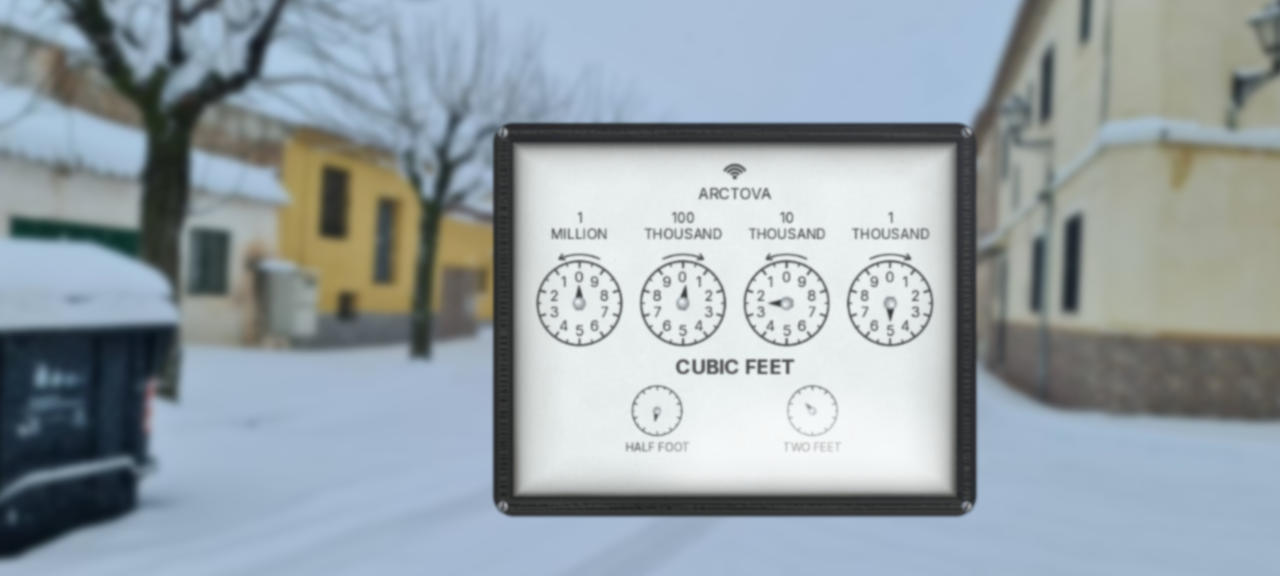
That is 2500 ft³
